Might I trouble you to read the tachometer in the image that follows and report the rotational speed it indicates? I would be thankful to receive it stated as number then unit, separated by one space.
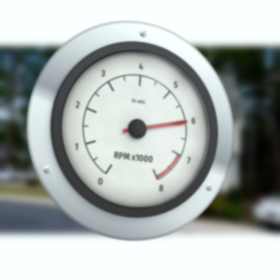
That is 6000 rpm
